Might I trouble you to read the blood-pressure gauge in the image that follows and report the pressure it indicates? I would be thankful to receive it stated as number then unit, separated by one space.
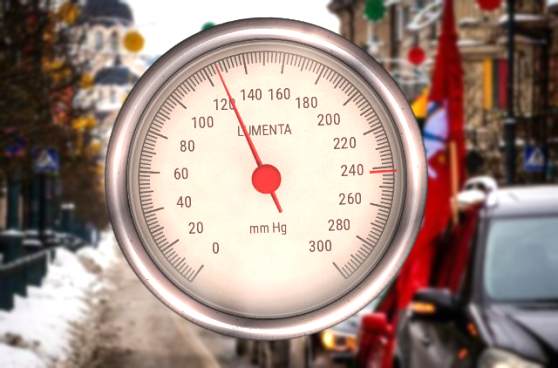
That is 126 mmHg
